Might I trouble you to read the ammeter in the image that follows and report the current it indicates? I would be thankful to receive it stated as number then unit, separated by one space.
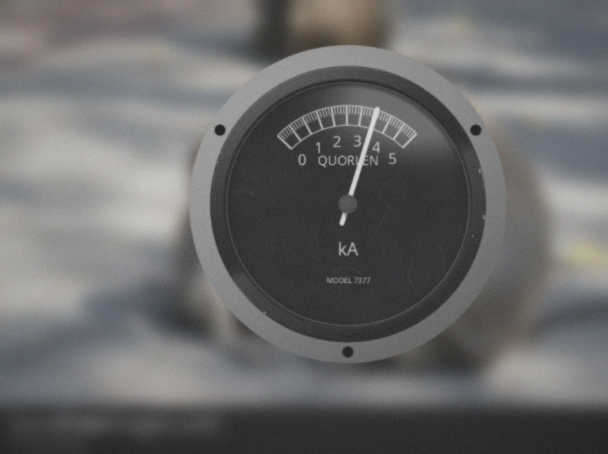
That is 3.5 kA
